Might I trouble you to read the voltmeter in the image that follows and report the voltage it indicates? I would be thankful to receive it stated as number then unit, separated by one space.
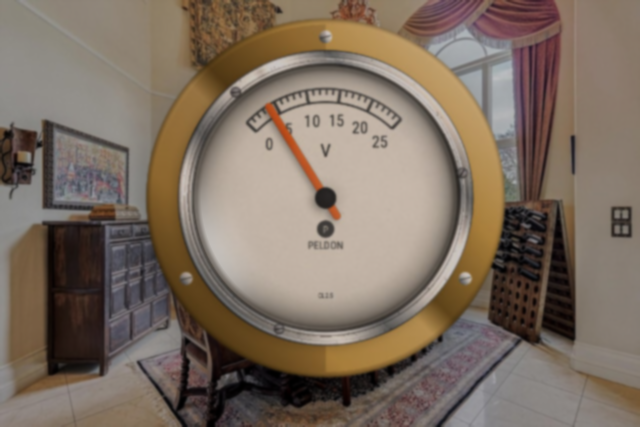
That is 4 V
